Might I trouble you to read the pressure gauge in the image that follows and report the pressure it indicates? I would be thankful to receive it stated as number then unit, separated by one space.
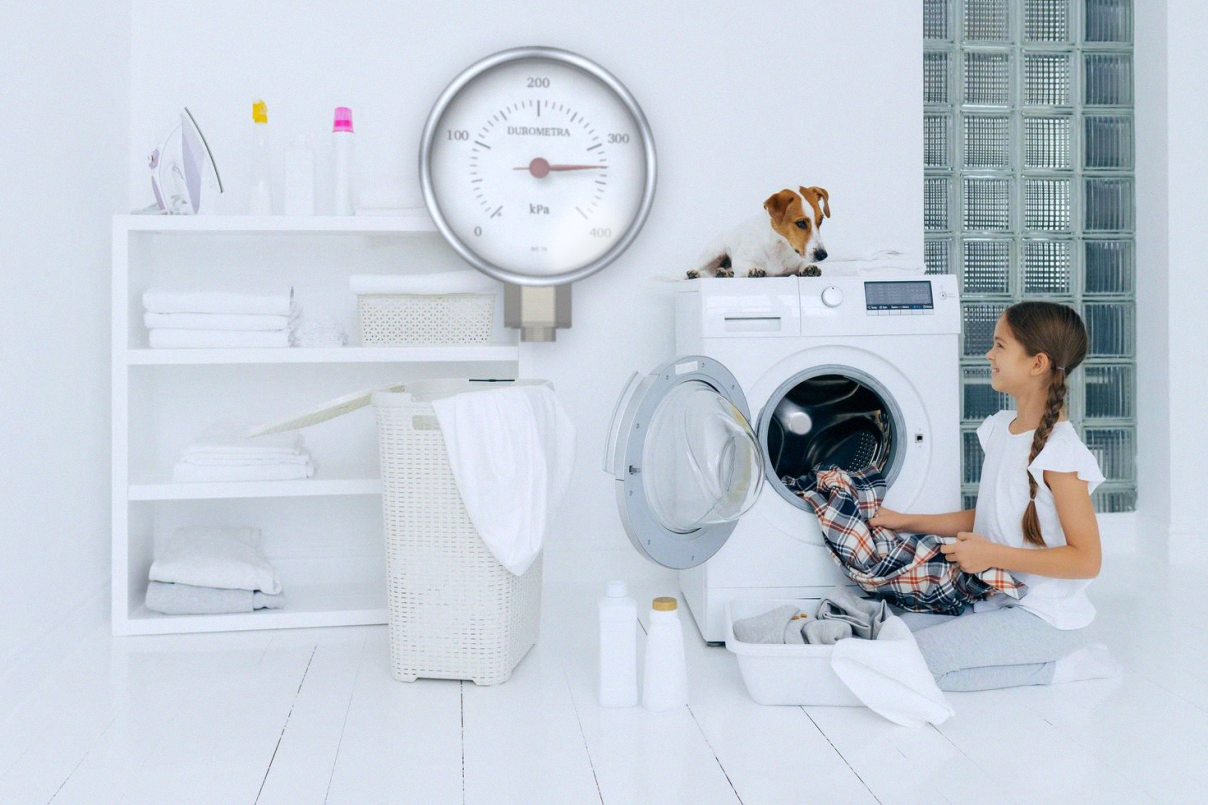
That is 330 kPa
